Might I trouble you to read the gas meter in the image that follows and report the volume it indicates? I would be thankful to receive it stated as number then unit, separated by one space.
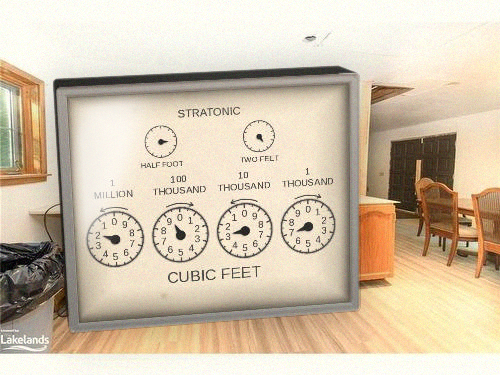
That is 192700 ft³
